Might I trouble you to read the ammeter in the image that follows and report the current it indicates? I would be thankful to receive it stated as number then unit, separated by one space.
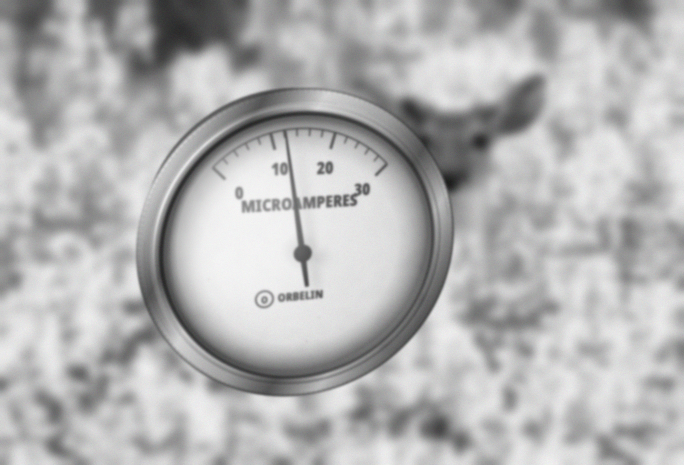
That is 12 µA
